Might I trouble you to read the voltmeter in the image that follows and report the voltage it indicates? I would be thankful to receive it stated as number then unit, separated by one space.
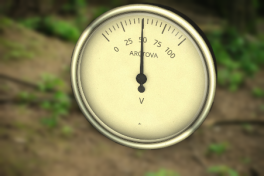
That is 50 V
